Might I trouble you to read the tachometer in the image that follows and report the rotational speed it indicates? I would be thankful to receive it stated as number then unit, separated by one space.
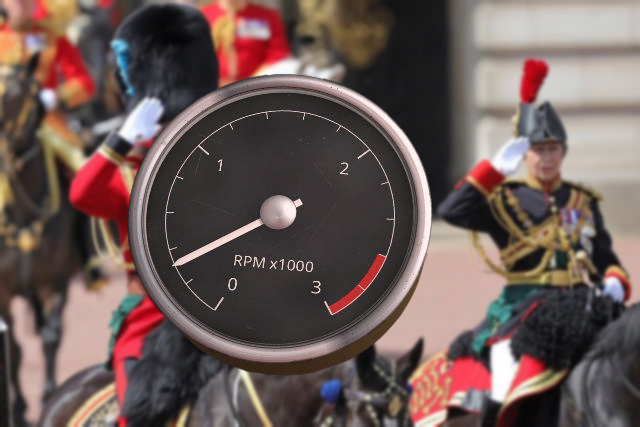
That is 300 rpm
